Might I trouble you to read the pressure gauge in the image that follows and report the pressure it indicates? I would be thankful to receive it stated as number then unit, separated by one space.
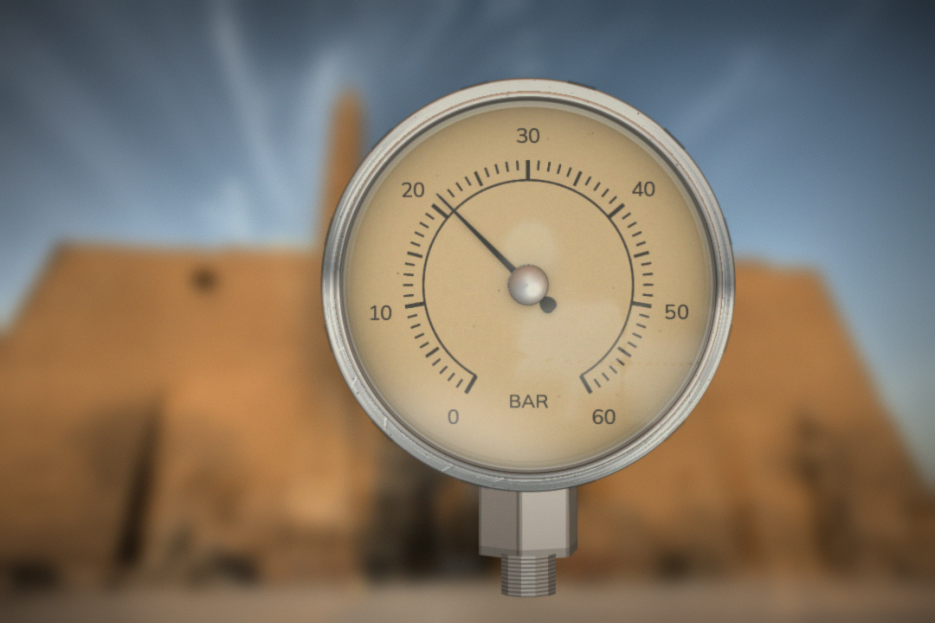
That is 21 bar
